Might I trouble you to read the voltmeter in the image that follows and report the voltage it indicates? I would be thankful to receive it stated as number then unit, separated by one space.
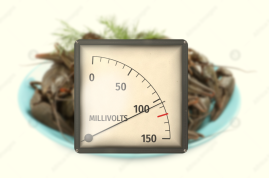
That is 105 mV
